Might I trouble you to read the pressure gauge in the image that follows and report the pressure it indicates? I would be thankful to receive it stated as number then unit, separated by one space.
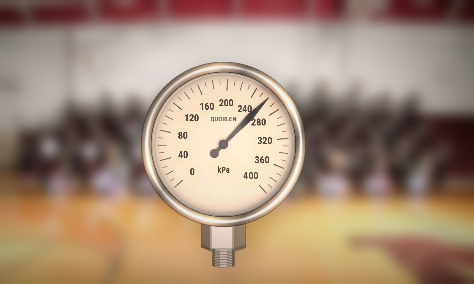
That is 260 kPa
